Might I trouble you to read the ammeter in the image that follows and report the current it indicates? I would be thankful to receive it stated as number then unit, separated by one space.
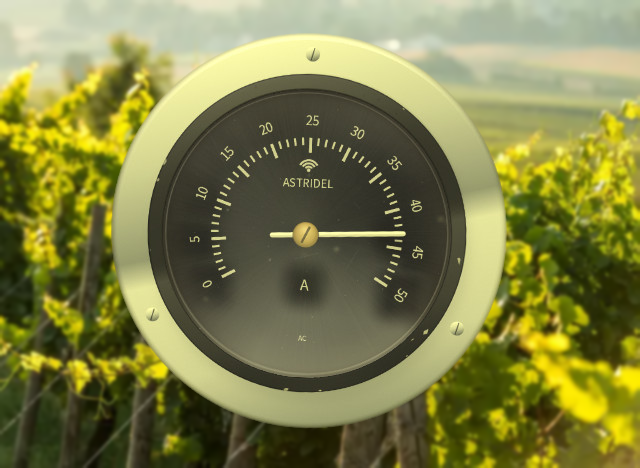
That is 43 A
